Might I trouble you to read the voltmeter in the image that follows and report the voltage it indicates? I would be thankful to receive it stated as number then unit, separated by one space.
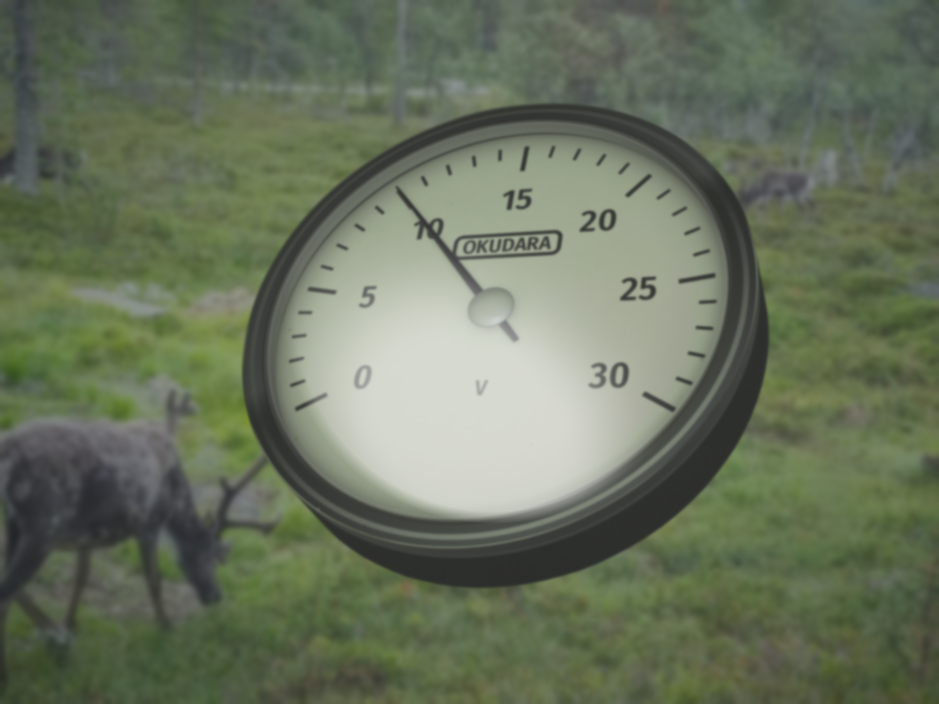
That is 10 V
